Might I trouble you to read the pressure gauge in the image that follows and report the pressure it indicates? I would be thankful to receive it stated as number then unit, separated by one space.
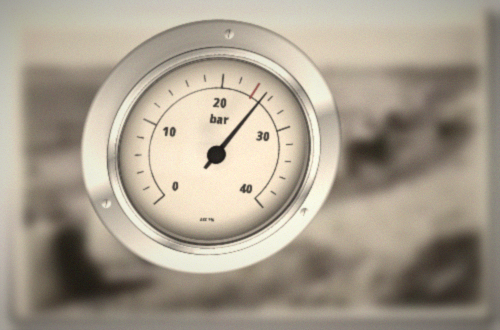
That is 25 bar
